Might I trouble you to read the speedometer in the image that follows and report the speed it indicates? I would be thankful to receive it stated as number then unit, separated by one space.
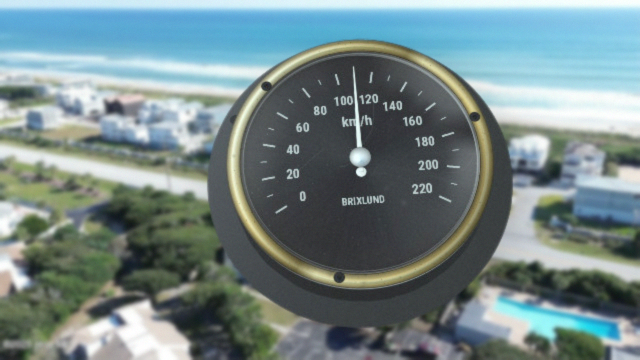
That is 110 km/h
